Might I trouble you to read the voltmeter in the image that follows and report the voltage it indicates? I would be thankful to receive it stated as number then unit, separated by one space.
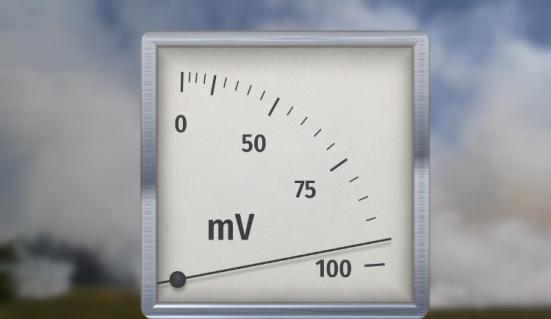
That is 95 mV
